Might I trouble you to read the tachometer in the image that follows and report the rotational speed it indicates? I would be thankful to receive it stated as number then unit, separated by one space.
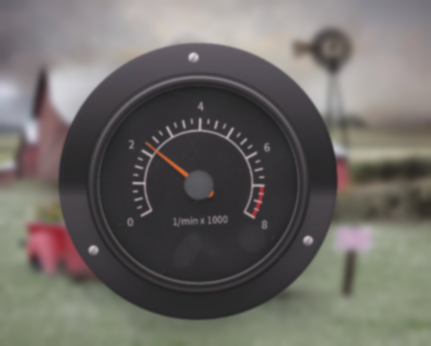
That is 2250 rpm
